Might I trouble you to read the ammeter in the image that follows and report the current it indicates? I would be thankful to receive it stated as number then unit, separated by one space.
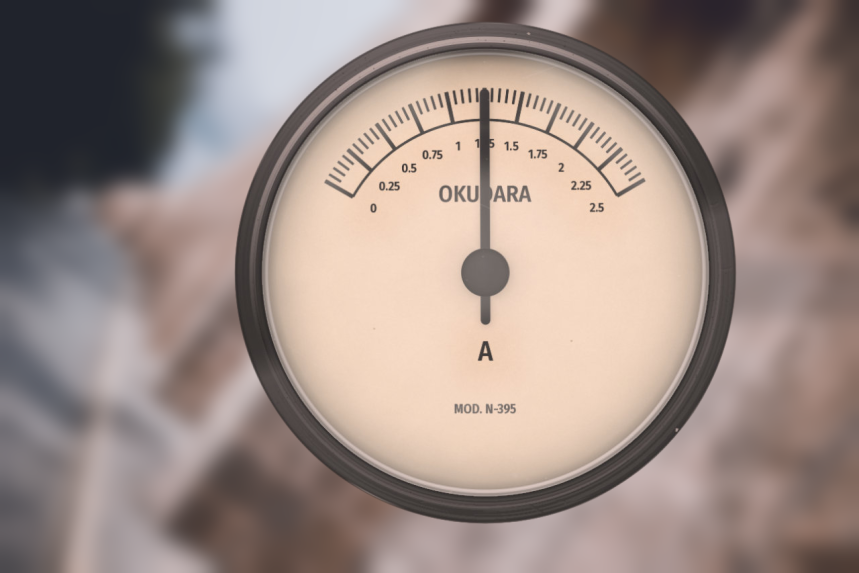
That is 1.25 A
